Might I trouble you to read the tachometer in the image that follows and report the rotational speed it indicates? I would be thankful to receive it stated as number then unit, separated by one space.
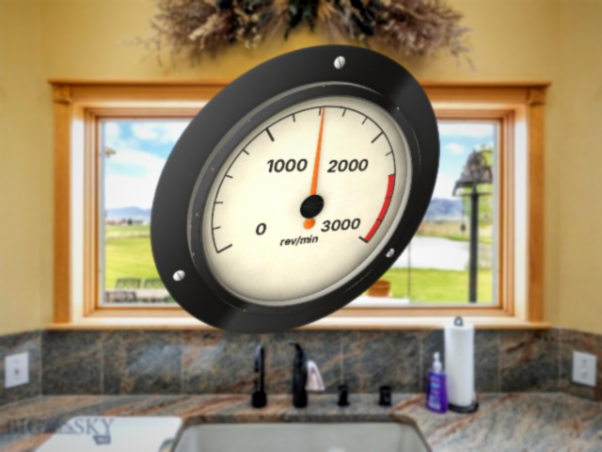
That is 1400 rpm
